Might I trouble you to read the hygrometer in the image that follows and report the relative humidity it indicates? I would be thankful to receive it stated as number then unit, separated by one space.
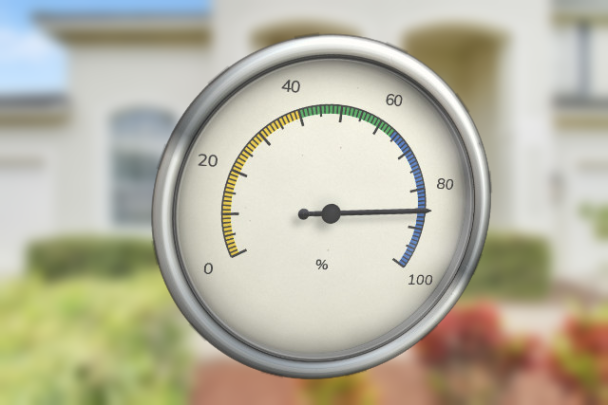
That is 85 %
